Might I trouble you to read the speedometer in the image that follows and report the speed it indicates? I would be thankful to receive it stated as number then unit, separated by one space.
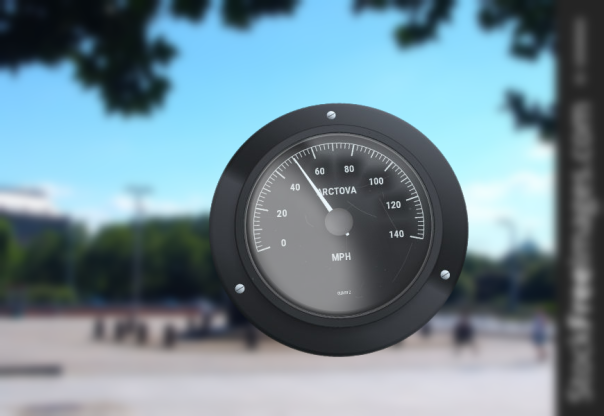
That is 50 mph
